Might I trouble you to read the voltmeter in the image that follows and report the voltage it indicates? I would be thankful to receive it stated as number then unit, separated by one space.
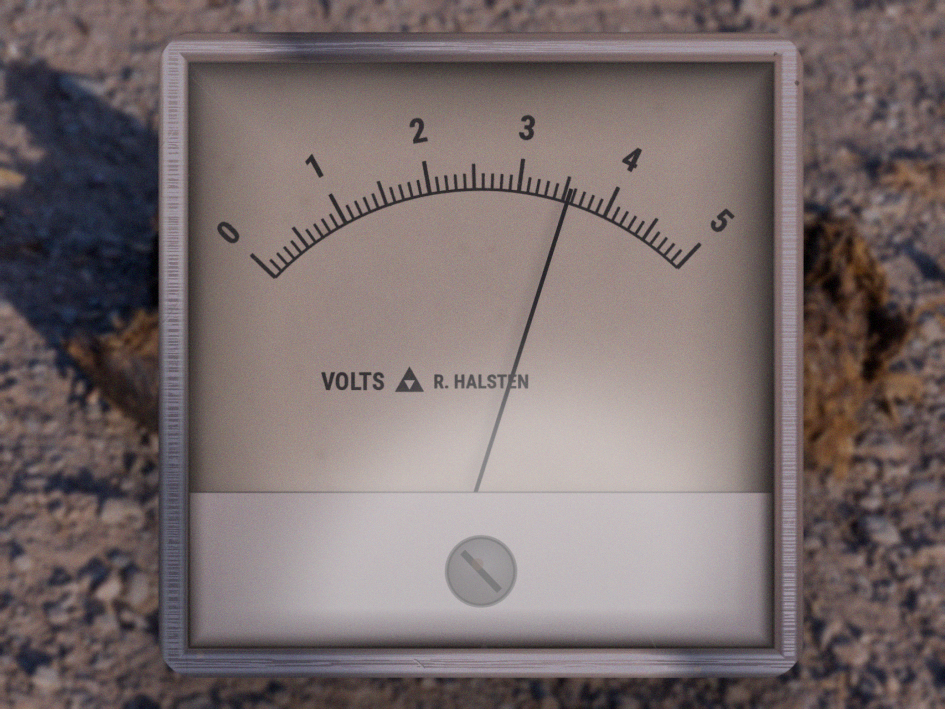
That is 3.55 V
